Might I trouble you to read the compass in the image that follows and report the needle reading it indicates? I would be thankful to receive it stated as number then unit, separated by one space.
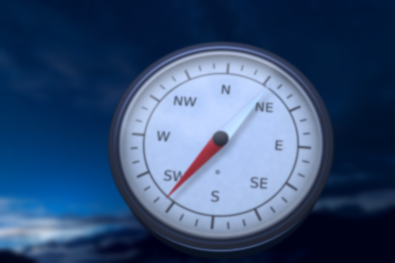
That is 215 °
